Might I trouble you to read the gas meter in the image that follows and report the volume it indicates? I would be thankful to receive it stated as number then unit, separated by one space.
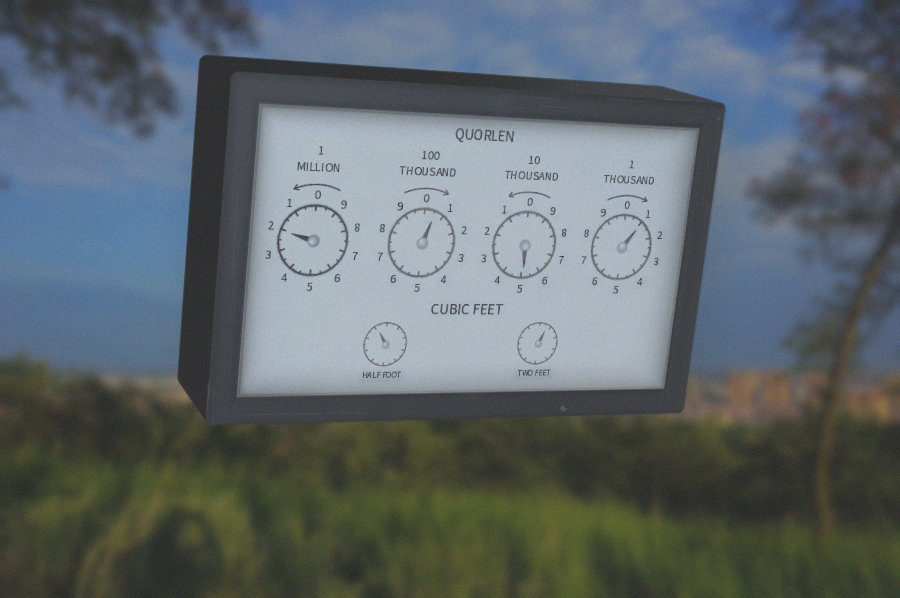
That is 205100 ft³
